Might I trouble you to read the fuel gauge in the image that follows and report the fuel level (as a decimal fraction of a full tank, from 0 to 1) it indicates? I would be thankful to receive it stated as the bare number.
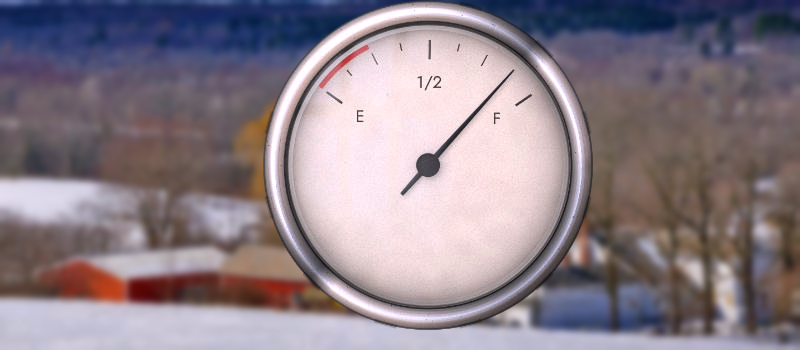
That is 0.875
